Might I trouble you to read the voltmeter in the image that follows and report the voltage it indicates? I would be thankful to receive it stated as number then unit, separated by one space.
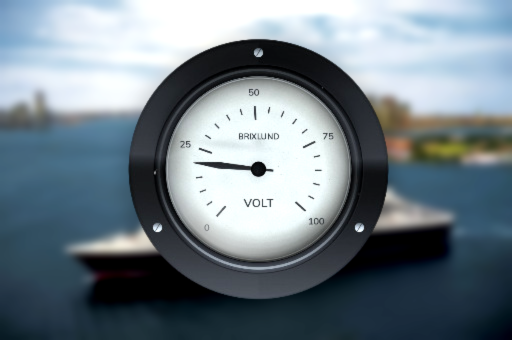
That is 20 V
